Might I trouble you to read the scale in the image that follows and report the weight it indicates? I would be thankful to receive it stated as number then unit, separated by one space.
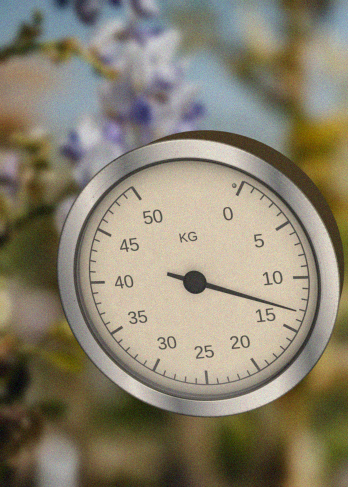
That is 13 kg
